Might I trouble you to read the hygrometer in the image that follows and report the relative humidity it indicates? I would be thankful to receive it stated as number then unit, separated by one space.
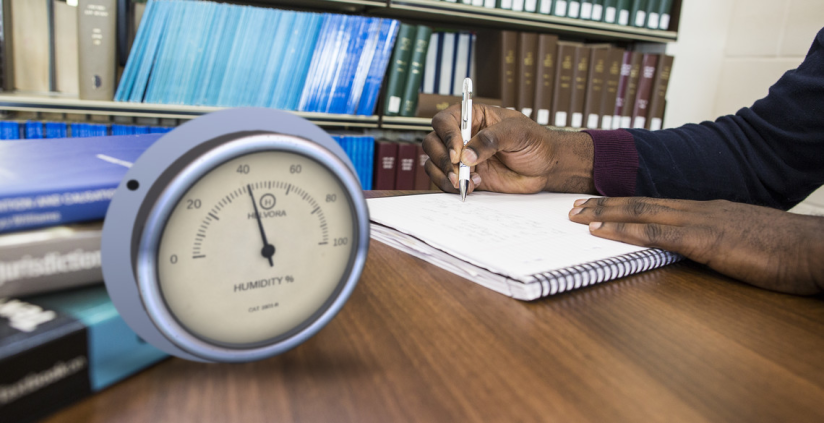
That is 40 %
